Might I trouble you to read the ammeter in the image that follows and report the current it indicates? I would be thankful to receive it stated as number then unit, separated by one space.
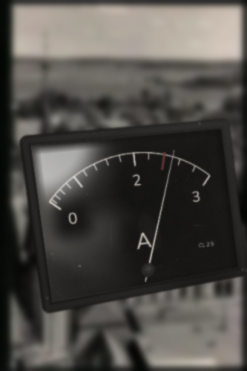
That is 2.5 A
